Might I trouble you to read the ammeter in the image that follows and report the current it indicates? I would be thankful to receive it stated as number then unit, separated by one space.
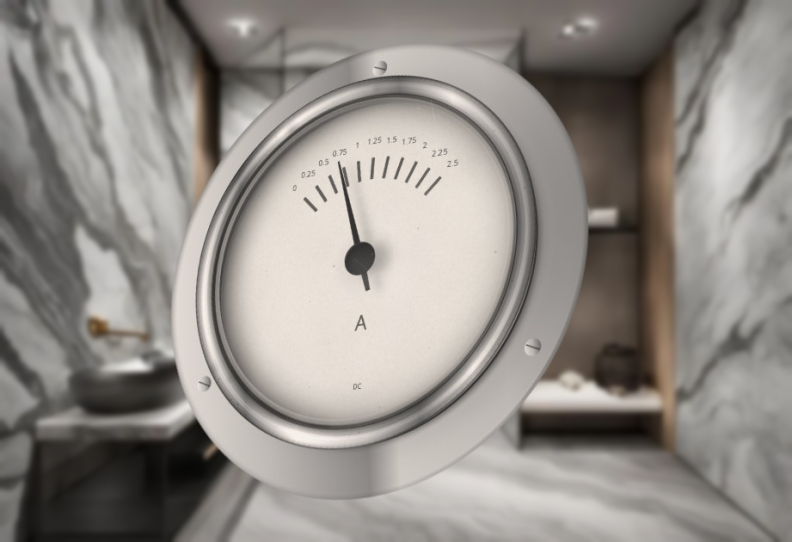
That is 0.75 A
